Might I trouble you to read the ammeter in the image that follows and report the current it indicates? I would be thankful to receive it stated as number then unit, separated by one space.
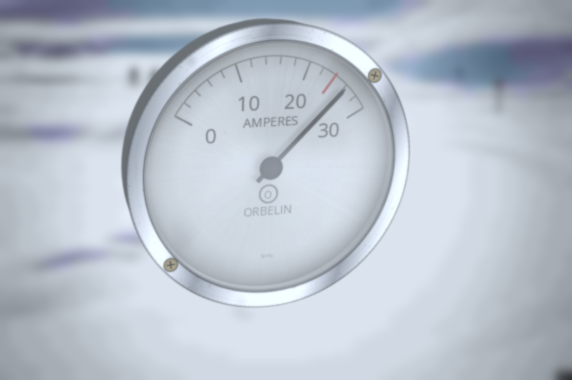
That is 26 A
